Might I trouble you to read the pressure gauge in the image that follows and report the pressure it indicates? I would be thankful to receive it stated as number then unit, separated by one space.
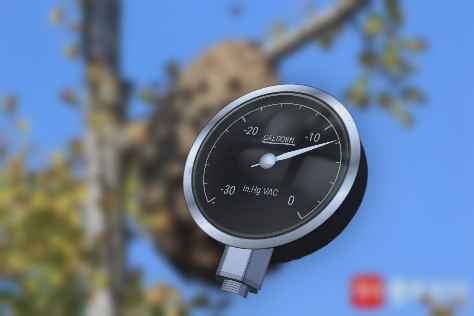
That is -8 inHg
